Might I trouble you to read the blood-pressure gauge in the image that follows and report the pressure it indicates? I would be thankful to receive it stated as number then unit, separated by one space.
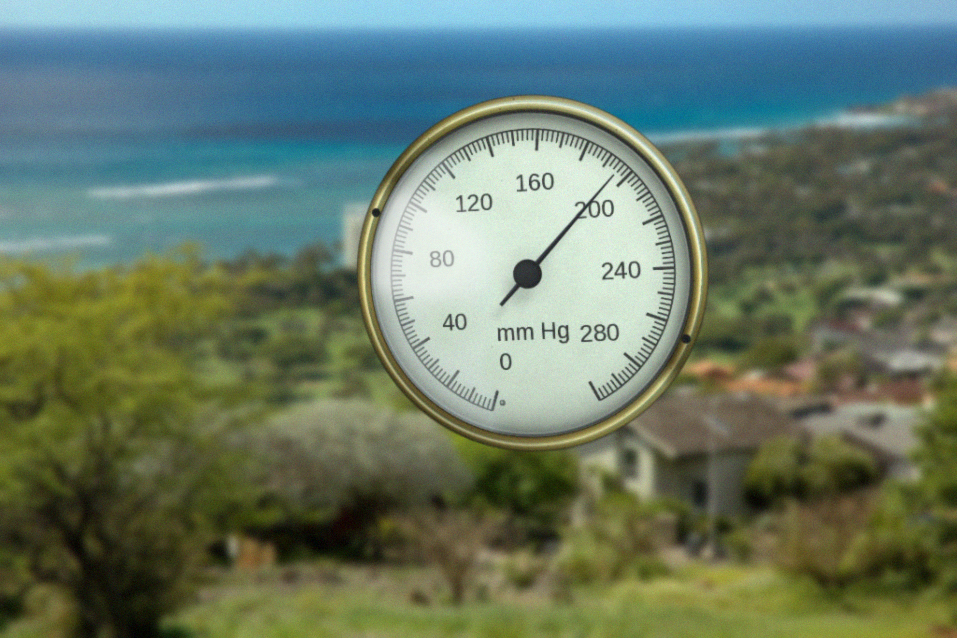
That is 196 mmHg
